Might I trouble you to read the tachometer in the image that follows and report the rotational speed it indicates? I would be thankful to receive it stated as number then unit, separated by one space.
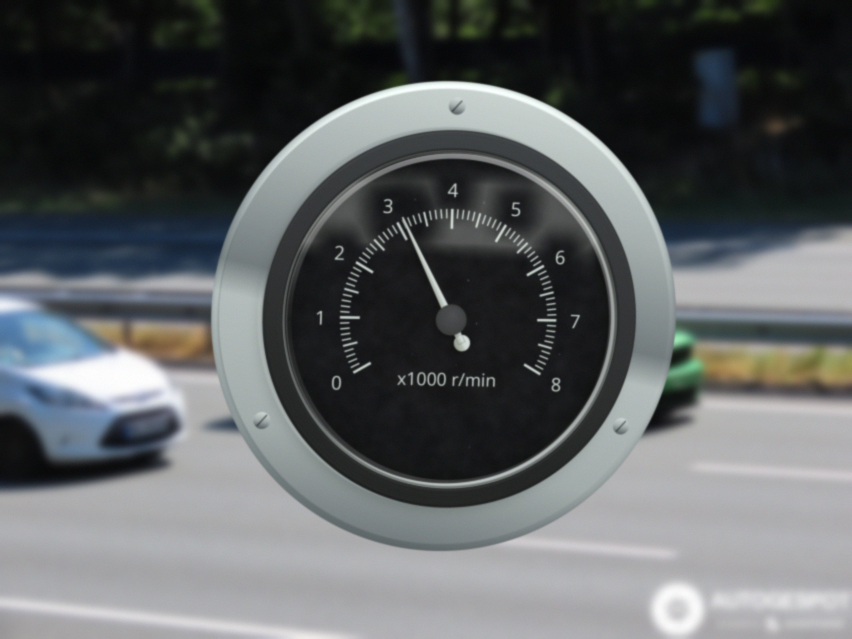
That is 3100 rpm
